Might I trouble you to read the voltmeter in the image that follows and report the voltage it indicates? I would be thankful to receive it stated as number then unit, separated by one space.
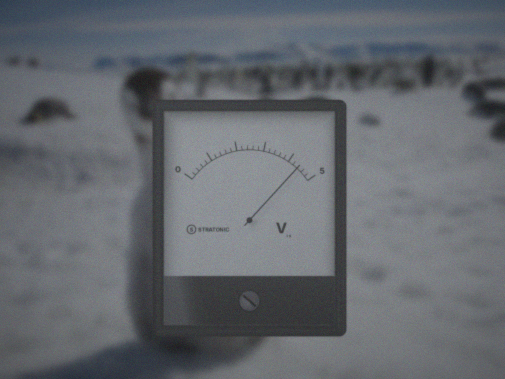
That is 4.4 V
